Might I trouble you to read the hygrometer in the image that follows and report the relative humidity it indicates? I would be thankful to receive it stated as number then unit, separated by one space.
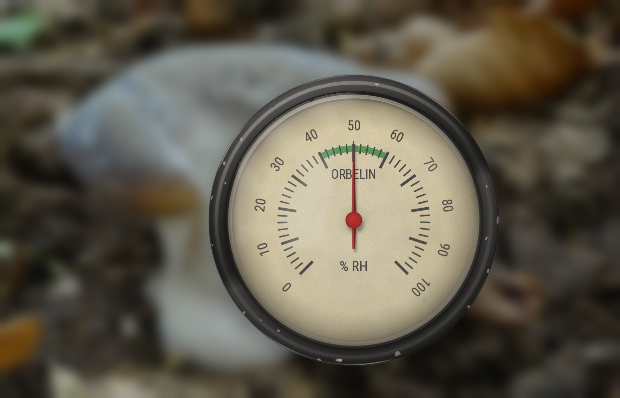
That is 50 %
